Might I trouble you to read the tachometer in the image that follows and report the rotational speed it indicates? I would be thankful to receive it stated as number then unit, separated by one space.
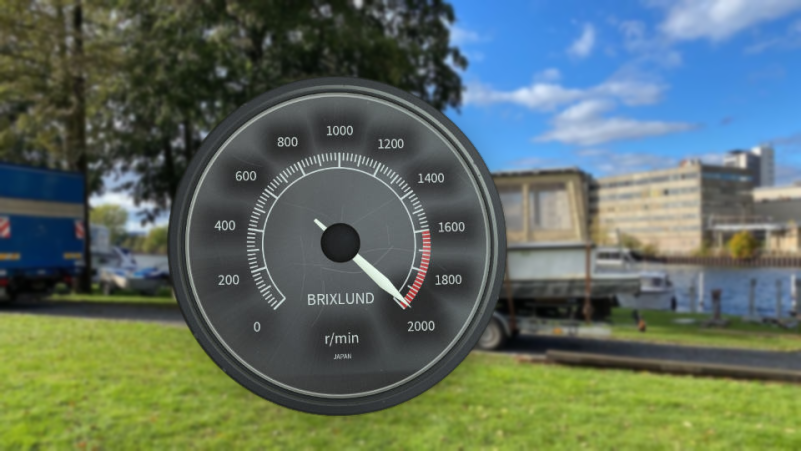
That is 1980 rpm
